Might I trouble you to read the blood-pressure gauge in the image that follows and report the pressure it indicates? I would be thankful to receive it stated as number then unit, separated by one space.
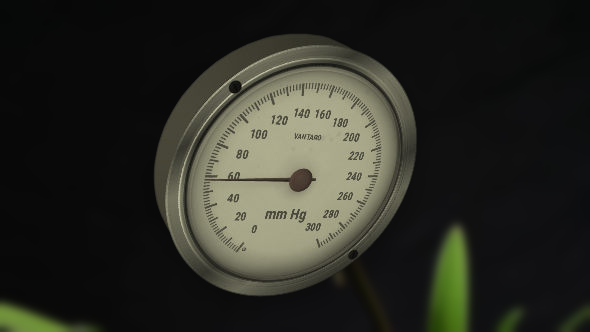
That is 60 mmHg
